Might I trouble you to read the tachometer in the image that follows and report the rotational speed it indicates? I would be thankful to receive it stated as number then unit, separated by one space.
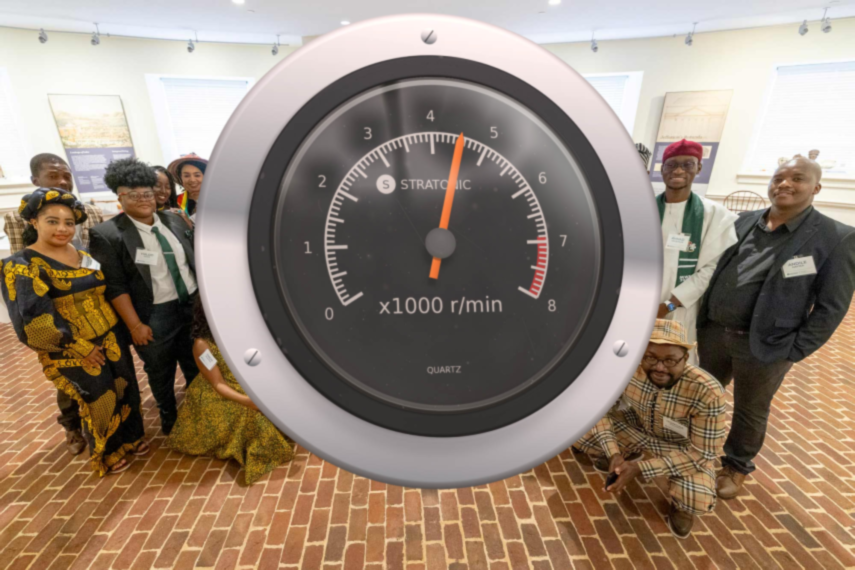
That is 4500 rpm
